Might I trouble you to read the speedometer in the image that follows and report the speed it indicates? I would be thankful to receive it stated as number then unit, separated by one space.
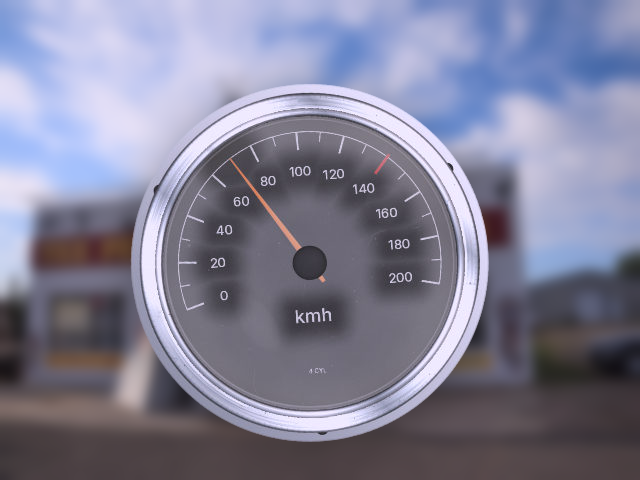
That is 70 km/h
